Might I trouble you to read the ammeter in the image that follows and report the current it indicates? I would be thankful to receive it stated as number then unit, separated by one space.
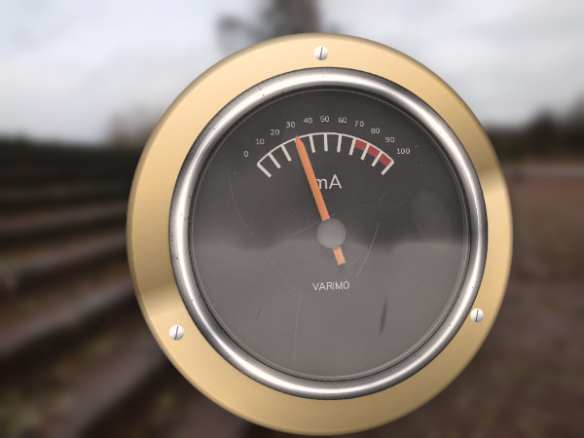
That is 30 mA
